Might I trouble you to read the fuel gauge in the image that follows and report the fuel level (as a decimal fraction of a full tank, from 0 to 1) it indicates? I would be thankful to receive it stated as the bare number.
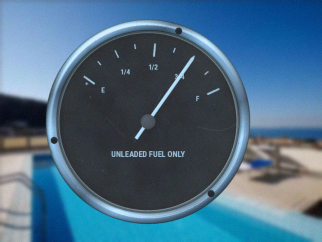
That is 0.75
